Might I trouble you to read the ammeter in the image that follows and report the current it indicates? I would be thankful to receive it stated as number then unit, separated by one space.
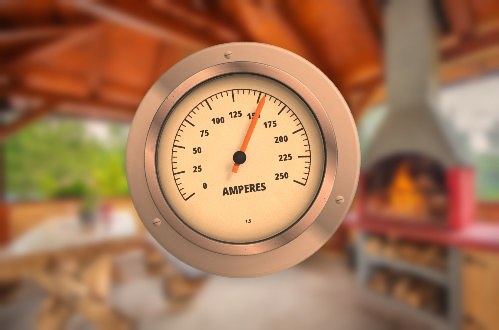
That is 155 A
